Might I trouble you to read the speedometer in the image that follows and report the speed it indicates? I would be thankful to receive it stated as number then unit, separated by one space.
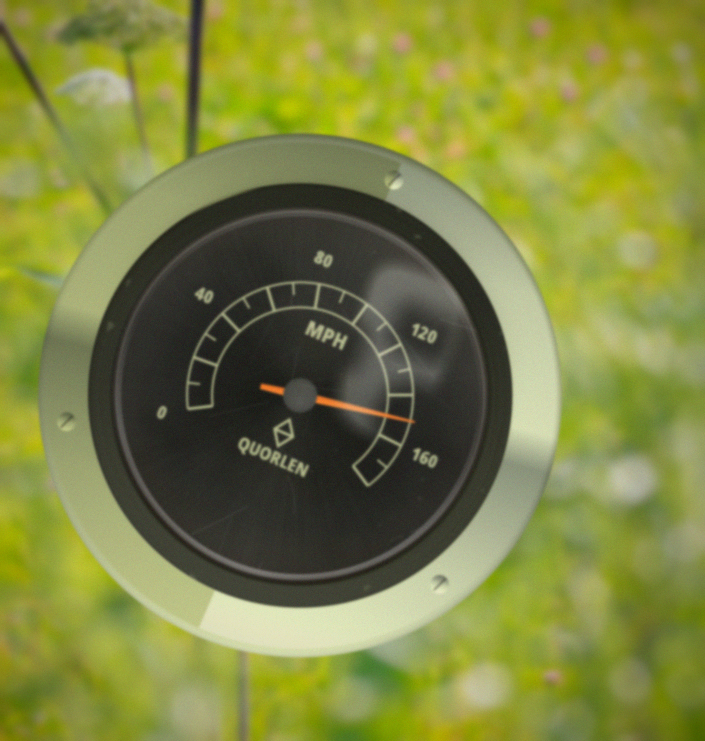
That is 150 mph
